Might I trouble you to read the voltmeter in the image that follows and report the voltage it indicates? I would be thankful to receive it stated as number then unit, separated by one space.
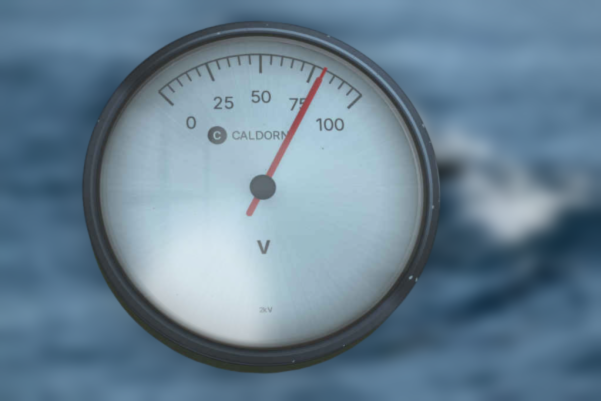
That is 80 V
